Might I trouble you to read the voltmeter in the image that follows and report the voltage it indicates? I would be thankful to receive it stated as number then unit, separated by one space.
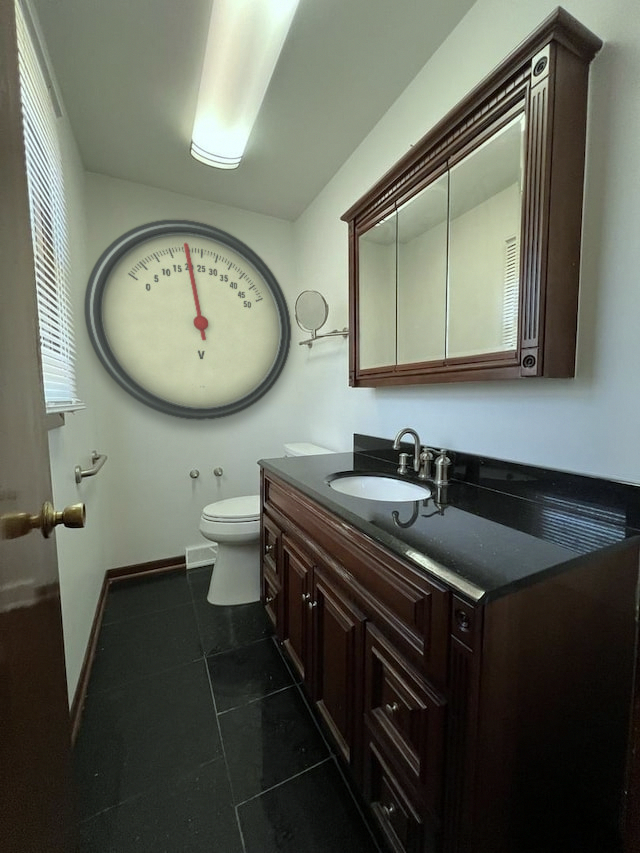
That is 20 V
